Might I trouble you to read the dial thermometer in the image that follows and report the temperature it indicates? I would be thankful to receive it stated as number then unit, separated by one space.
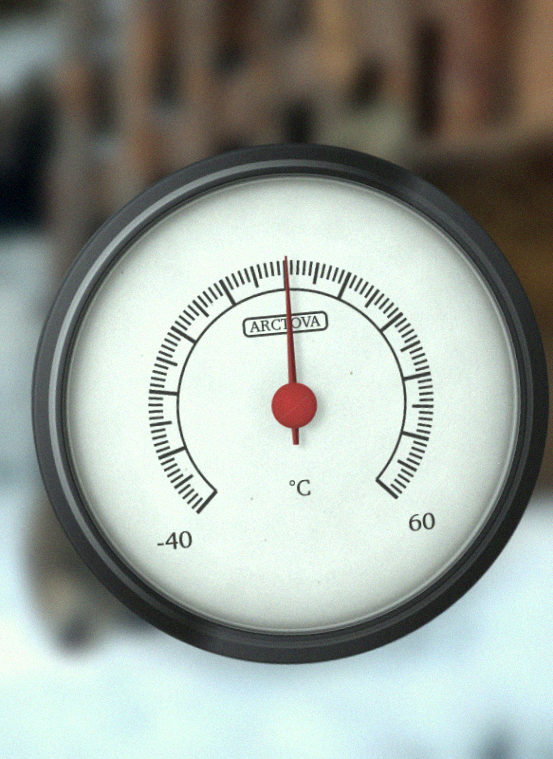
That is 10 °C
